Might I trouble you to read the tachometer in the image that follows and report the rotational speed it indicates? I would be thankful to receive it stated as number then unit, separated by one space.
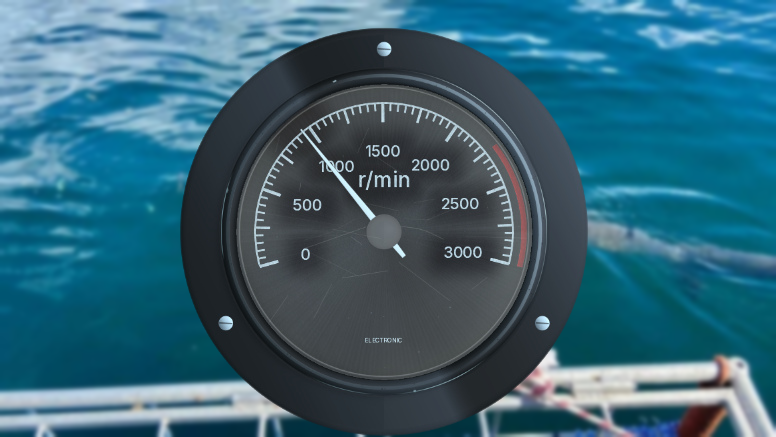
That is 950 rpm
